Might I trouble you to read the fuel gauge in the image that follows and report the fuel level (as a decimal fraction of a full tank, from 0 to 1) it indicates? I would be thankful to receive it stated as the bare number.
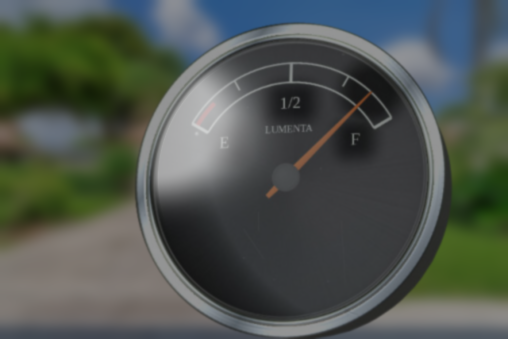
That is 0.875
